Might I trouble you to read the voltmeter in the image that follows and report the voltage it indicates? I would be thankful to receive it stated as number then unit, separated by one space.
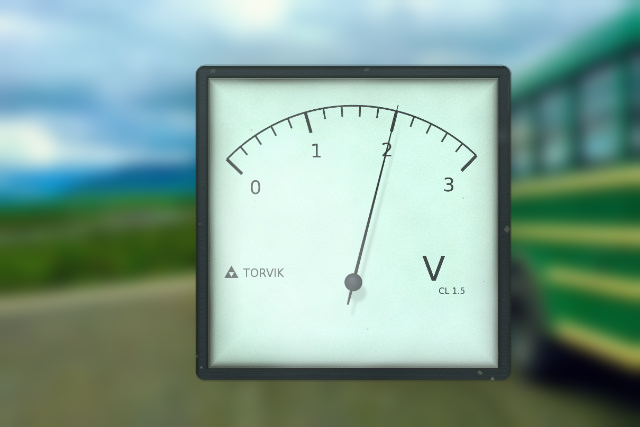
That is 2 V
